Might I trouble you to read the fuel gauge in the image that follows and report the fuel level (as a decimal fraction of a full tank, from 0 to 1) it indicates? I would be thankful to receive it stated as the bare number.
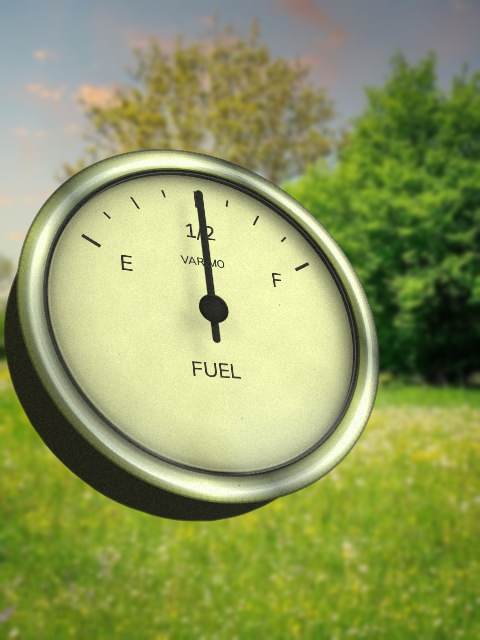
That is 0.5
